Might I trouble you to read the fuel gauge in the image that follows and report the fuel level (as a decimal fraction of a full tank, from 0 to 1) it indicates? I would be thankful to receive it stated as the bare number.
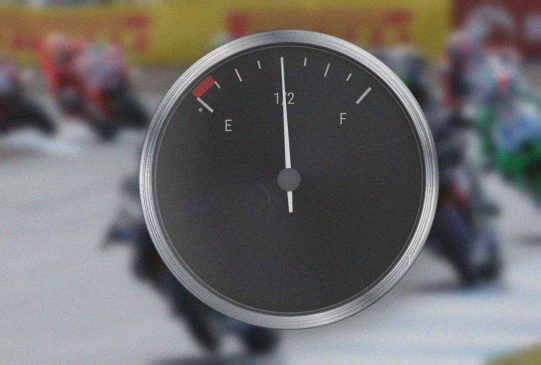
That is 0.5
